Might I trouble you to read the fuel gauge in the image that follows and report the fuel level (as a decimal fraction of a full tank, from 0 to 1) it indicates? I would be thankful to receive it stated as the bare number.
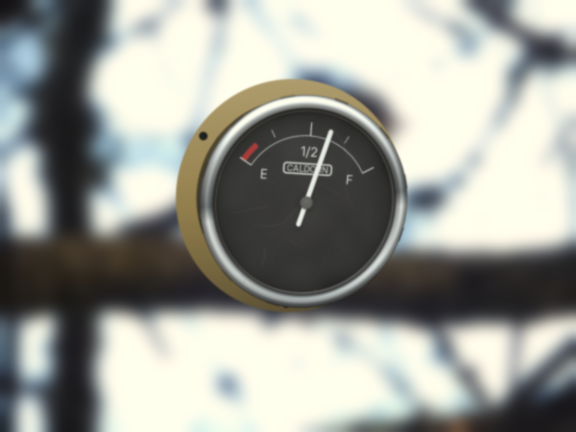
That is 0.625
